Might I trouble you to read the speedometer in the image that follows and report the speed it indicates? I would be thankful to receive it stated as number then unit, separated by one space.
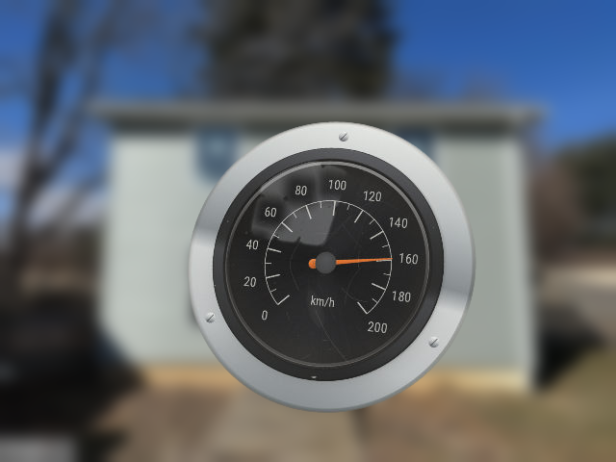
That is 160 km/h
